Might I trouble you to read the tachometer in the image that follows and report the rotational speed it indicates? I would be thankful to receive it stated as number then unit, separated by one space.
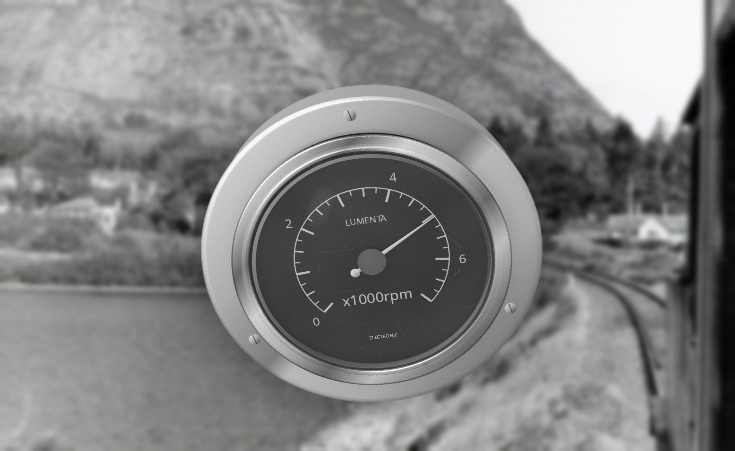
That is 5000 rpm
